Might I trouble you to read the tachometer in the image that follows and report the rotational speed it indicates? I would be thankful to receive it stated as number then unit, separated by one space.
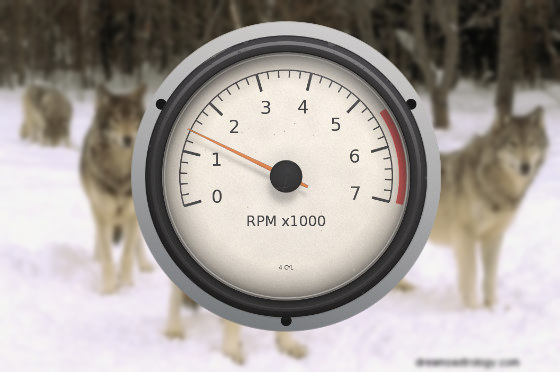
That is 1400 rpm
